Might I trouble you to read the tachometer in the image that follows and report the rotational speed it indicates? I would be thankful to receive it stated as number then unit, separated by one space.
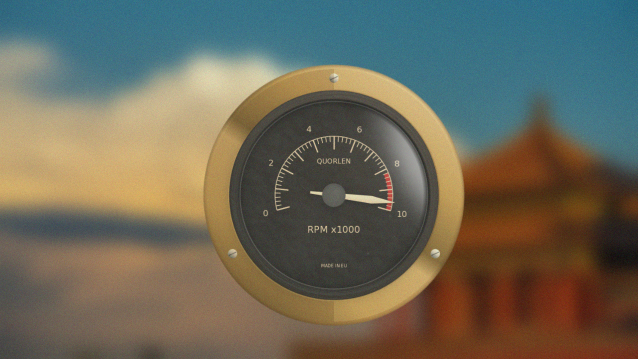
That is 9600 rpm
